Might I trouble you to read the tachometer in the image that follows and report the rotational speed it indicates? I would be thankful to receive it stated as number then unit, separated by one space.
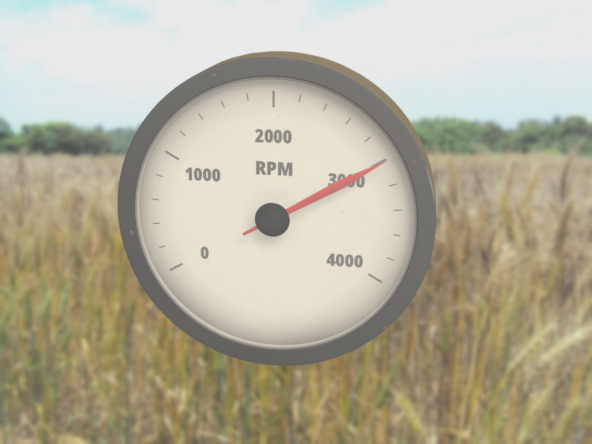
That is 3000 rpm
